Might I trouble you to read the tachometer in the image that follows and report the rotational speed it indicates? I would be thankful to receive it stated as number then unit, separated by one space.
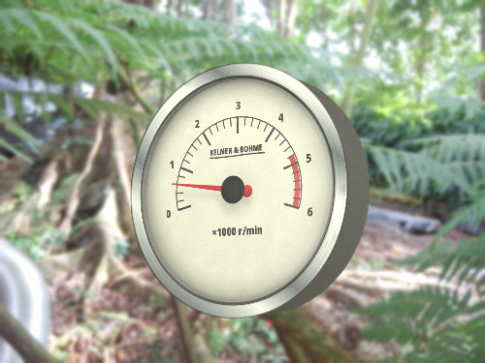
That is 600 rpm
